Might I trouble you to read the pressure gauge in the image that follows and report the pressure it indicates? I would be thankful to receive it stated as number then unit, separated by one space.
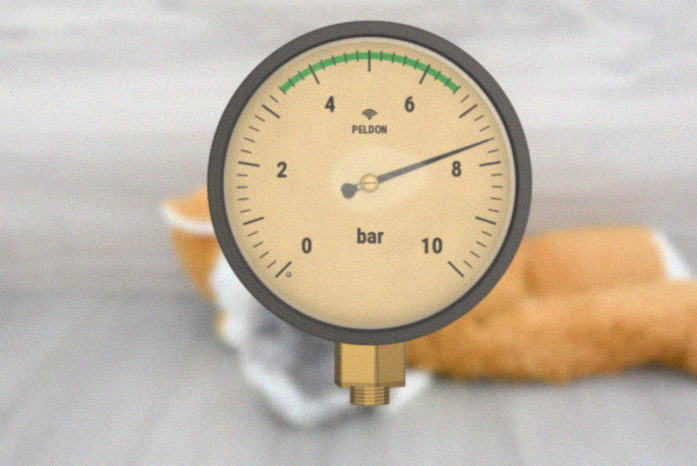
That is 7.6 bar
